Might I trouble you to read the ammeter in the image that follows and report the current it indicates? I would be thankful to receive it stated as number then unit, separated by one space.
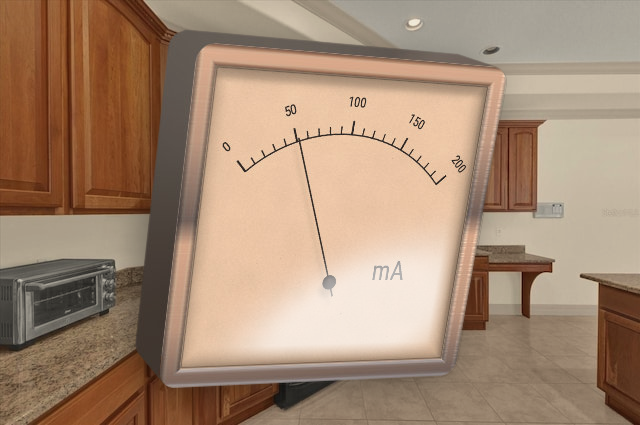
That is 50 mA
